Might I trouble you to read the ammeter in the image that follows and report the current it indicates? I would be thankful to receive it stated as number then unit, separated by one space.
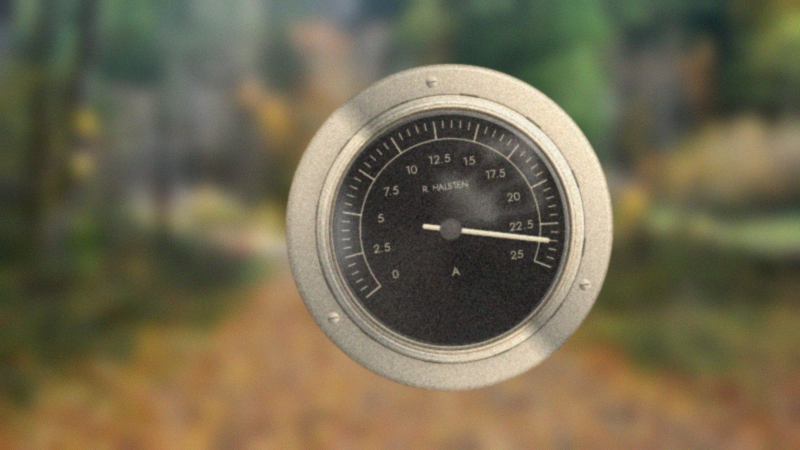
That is 23.5 A
